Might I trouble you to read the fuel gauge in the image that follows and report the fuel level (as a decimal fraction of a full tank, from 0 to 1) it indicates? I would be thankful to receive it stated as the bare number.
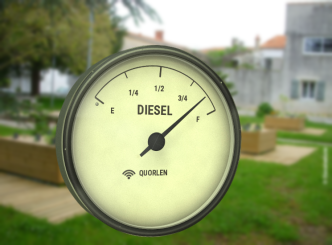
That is 0.875
